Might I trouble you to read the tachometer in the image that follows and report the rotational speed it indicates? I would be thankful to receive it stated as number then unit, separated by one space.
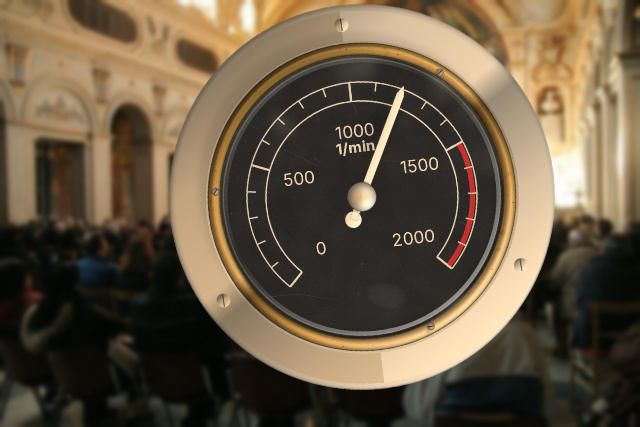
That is 1200 rpm
